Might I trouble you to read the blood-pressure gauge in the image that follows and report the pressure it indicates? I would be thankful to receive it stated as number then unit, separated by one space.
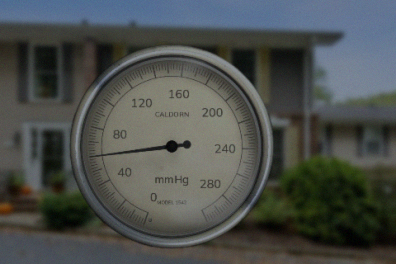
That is 60 mmHg
